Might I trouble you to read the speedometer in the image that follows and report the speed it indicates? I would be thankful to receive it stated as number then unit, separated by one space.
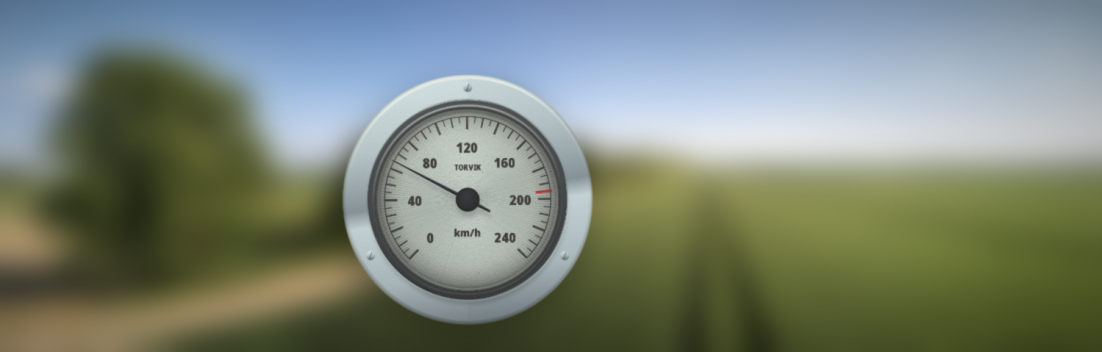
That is 65 km/h
